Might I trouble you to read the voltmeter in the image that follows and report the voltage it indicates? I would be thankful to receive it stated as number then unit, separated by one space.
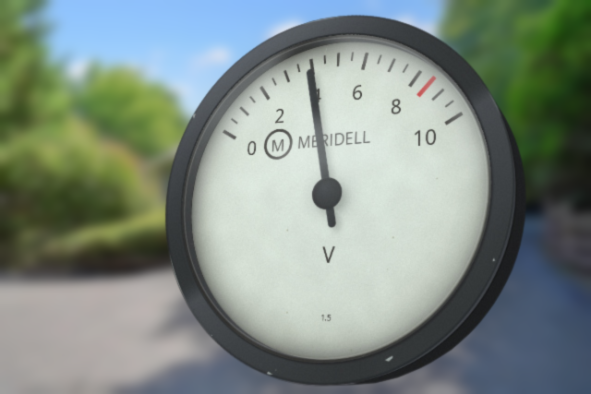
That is 4 V
